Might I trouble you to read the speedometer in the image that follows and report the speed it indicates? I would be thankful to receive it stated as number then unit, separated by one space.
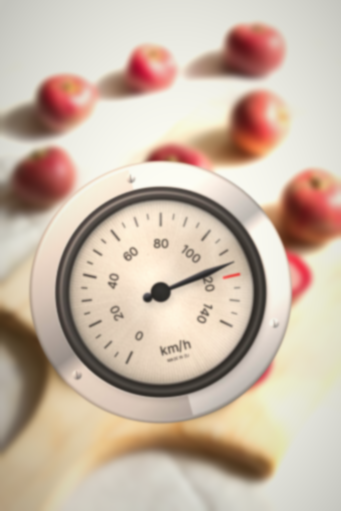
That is 115 km/h
